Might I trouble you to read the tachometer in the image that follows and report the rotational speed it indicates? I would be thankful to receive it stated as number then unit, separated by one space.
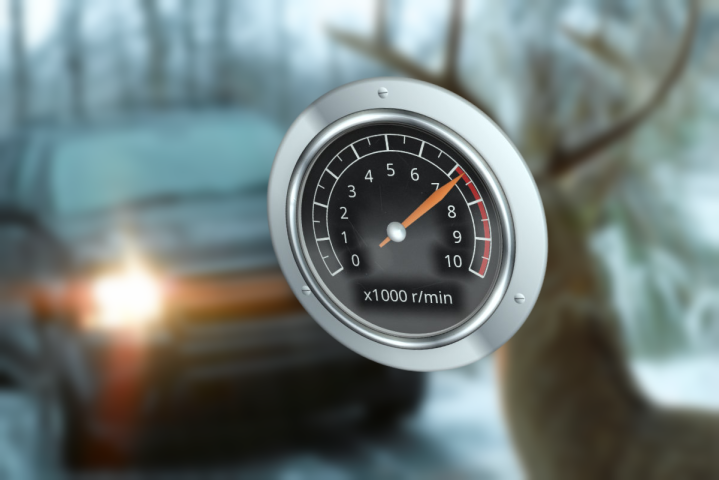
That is 7250 rpm
